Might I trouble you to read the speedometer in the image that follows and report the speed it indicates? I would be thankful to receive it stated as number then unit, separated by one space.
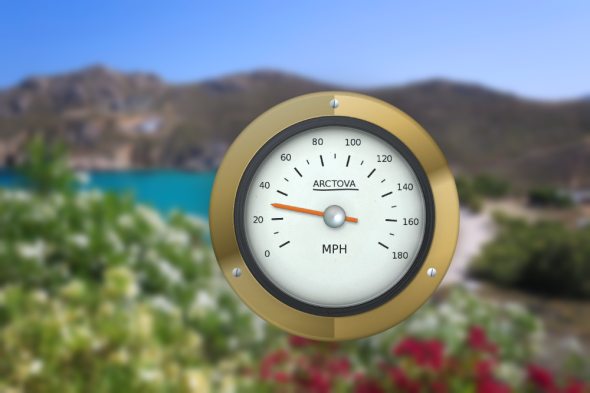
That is 30 mph
